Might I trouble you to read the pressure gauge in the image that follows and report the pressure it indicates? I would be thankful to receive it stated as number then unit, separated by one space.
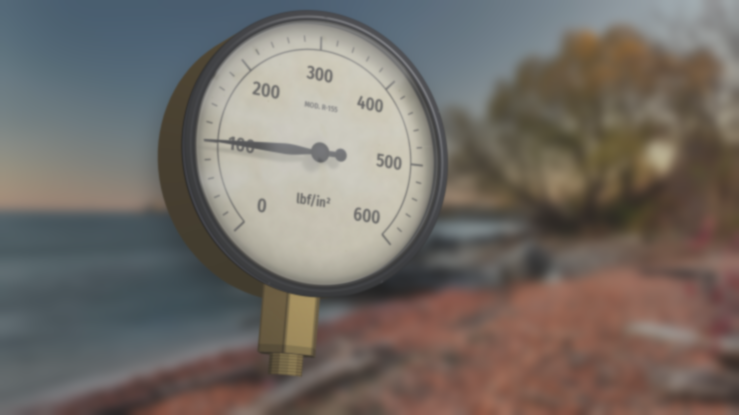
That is 100 psi
